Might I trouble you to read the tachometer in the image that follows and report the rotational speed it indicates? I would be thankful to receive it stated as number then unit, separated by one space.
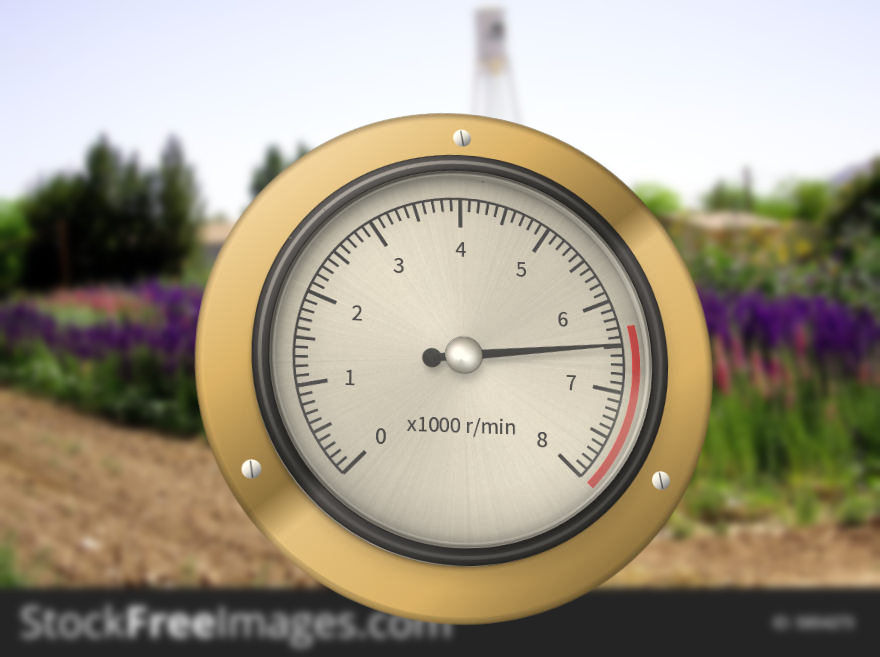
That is 6500 rpm
